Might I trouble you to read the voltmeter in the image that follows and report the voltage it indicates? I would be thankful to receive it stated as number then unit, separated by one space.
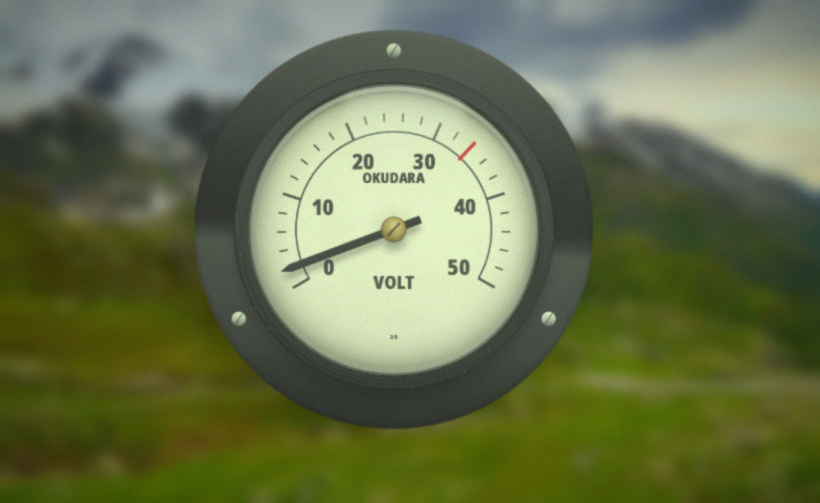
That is 2 V
